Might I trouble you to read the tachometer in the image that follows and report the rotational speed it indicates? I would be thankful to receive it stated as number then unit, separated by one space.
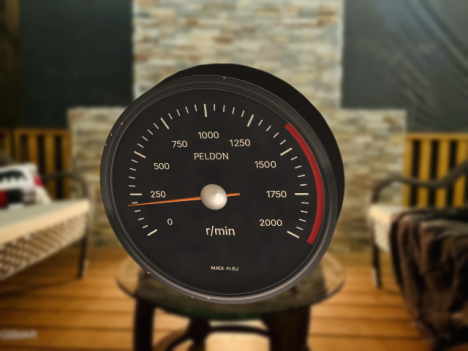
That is 200 rpm
